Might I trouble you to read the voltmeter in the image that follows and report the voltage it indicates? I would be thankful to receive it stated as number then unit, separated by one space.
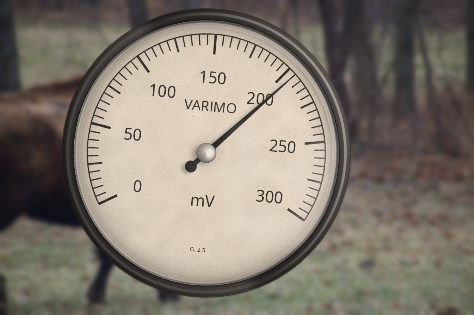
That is 205 mV
